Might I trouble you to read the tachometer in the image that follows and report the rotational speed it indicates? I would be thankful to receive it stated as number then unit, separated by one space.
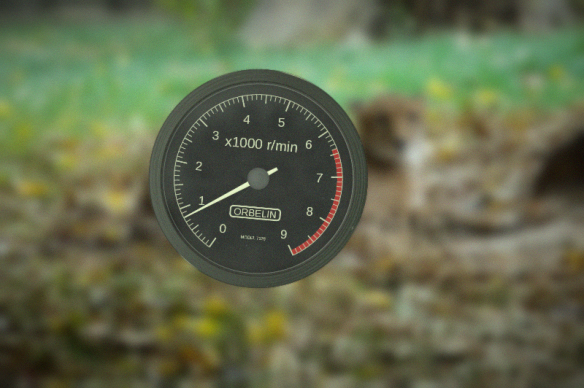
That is 800 rpm
